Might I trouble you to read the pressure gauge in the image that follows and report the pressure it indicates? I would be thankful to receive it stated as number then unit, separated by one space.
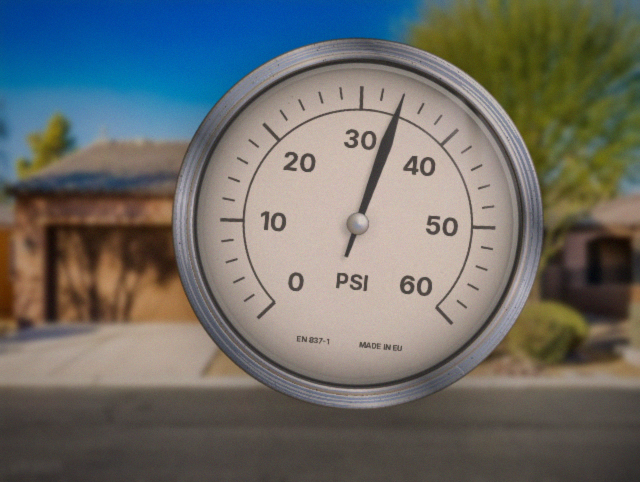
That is 34 psi
